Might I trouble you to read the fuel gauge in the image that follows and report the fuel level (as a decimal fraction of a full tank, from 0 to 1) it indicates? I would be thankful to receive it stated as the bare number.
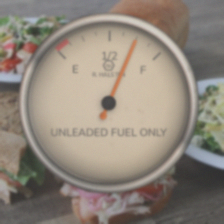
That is 0.75
